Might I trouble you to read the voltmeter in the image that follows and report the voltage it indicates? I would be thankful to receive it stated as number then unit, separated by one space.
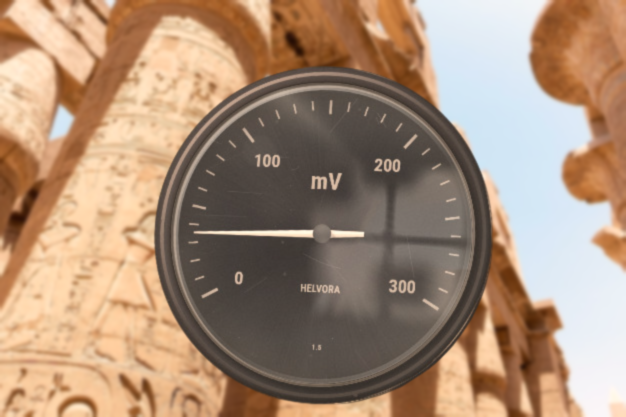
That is 35 mV
